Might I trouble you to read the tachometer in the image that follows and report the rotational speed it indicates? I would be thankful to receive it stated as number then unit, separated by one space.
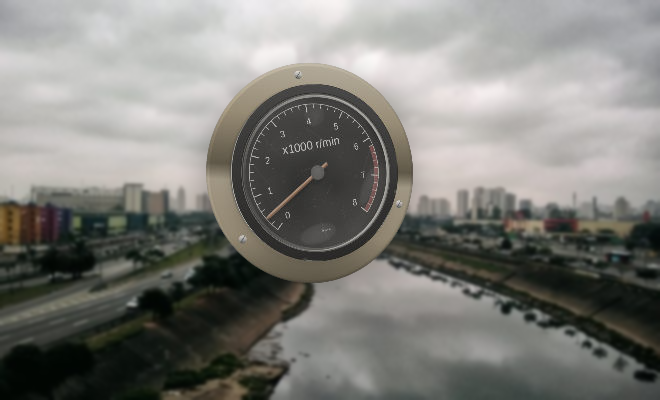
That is 400 rpm
